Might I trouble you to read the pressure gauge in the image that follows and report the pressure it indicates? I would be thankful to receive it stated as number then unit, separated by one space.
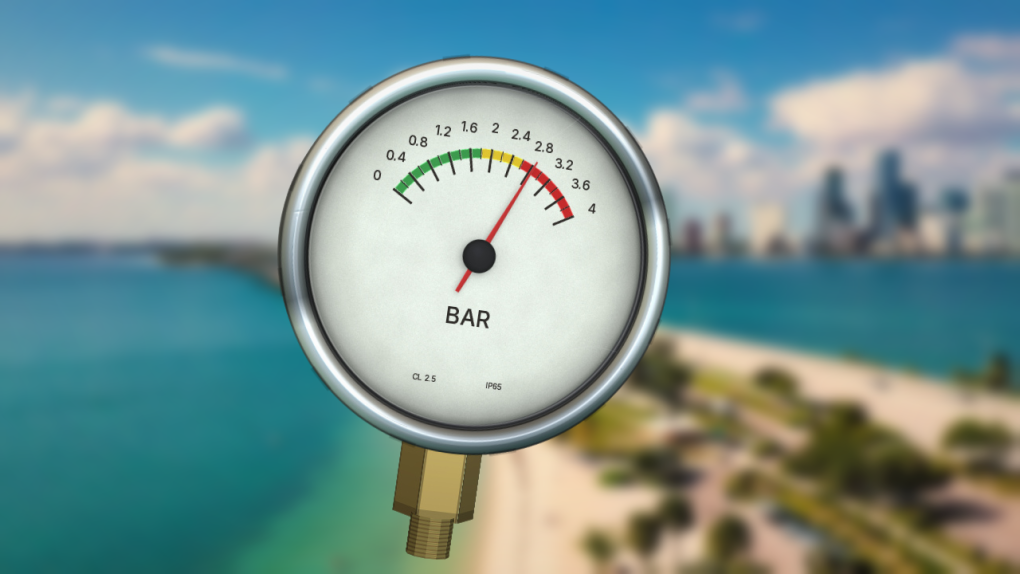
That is 2.8 bar
